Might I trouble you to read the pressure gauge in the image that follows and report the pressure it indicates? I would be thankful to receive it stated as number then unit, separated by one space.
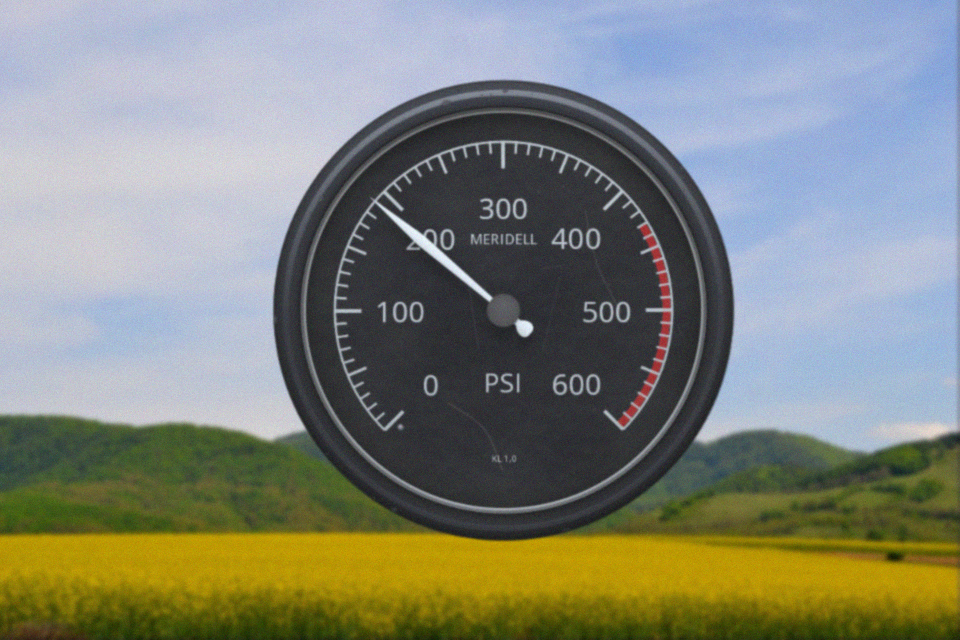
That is 190 psi
